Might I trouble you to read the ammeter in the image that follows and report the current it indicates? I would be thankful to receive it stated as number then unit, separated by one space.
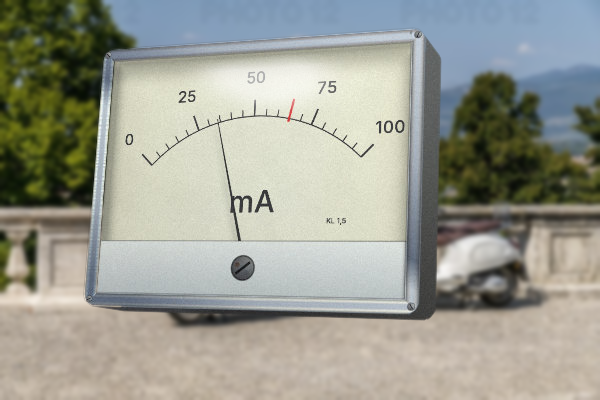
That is 35 mA
